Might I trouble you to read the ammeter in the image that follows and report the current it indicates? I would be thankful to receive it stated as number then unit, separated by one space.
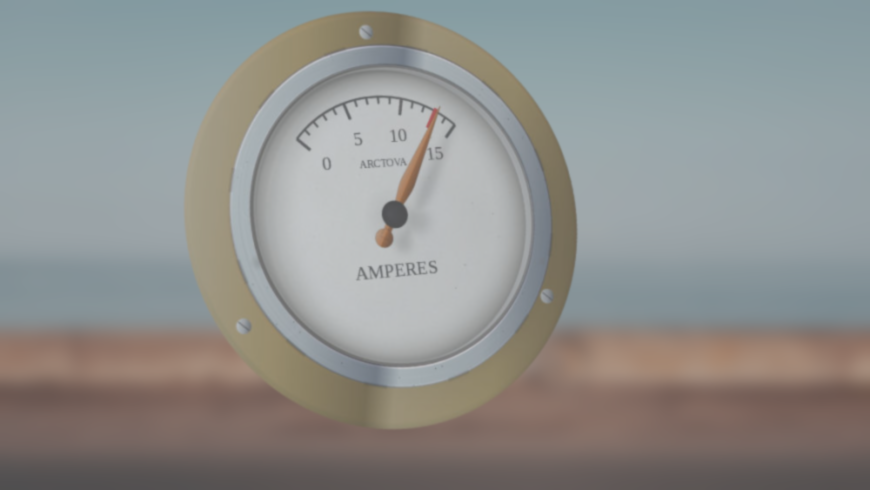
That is 13 A
